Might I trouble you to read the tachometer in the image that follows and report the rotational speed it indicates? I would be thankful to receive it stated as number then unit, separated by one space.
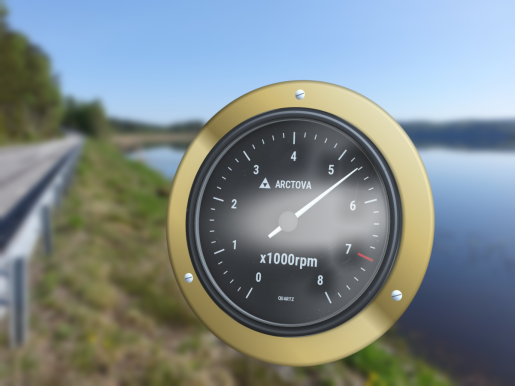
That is 5400 rpm
